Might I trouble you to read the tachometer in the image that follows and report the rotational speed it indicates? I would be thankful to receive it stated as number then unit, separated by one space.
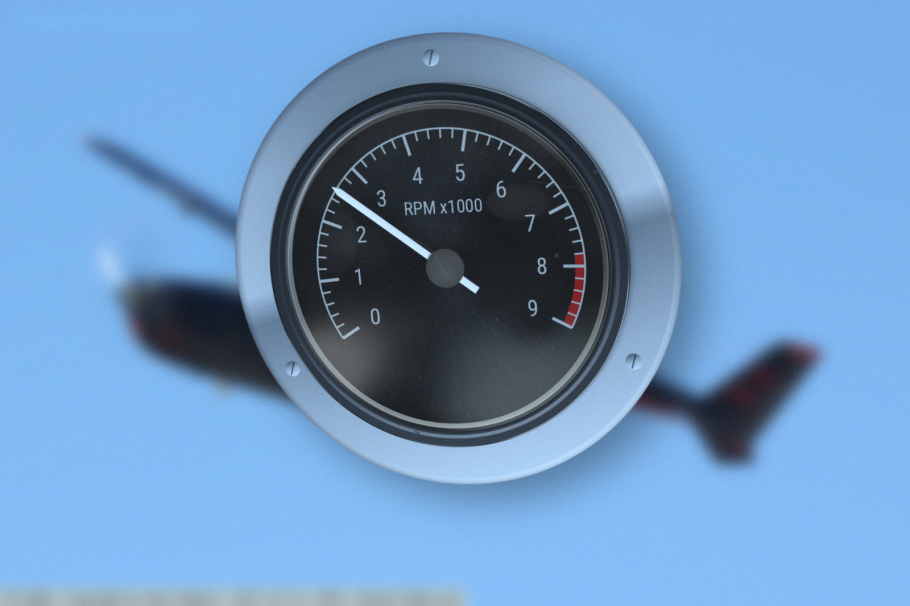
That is 2600 rpm
